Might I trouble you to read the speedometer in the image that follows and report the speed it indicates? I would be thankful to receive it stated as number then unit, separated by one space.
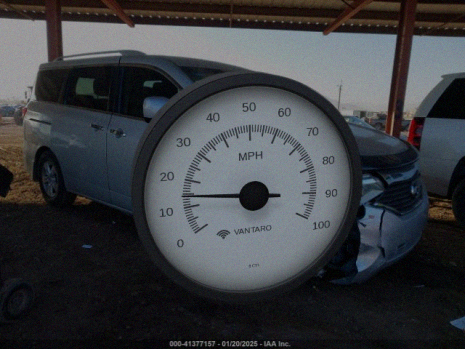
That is 15 mph
